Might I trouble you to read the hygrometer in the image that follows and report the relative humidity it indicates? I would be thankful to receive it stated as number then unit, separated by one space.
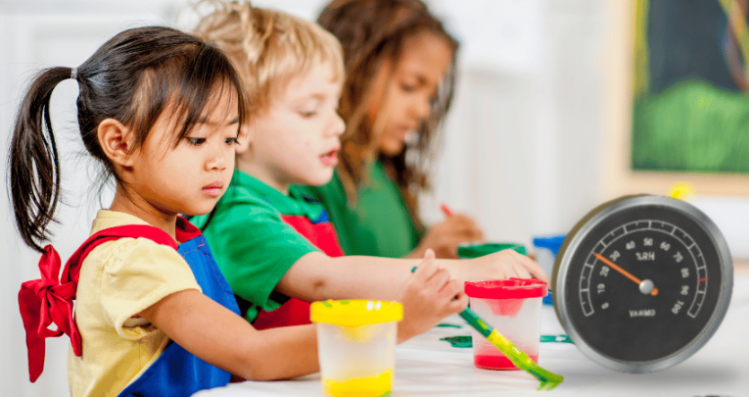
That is 25 %
